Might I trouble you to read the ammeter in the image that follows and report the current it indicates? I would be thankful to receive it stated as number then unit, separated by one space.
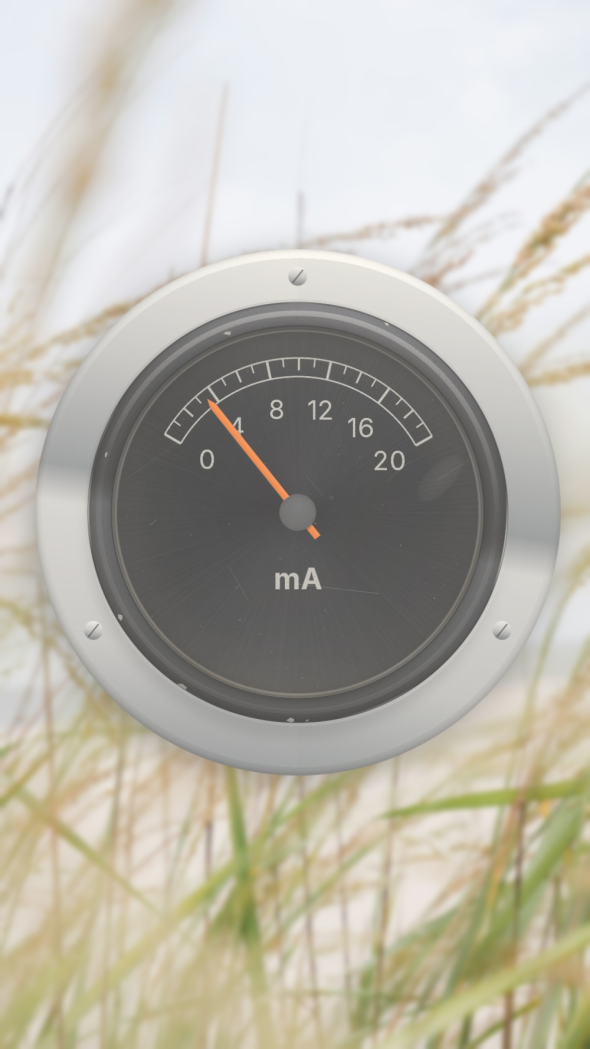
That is 3.5 mA
